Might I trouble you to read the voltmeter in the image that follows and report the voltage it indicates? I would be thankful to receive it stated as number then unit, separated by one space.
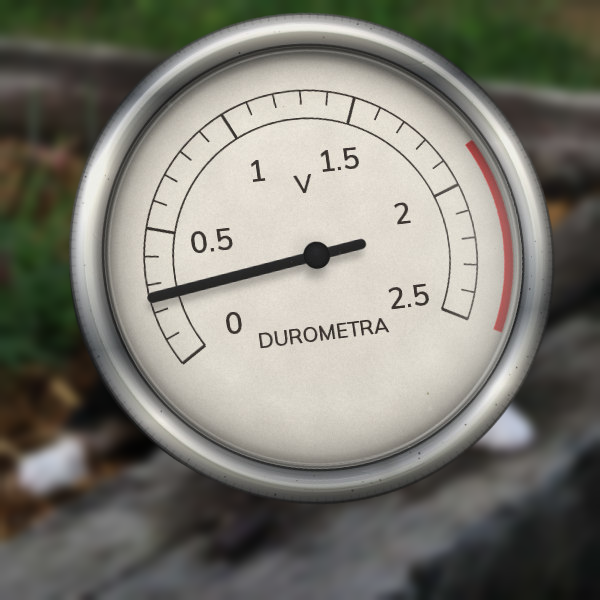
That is 0.25 V
